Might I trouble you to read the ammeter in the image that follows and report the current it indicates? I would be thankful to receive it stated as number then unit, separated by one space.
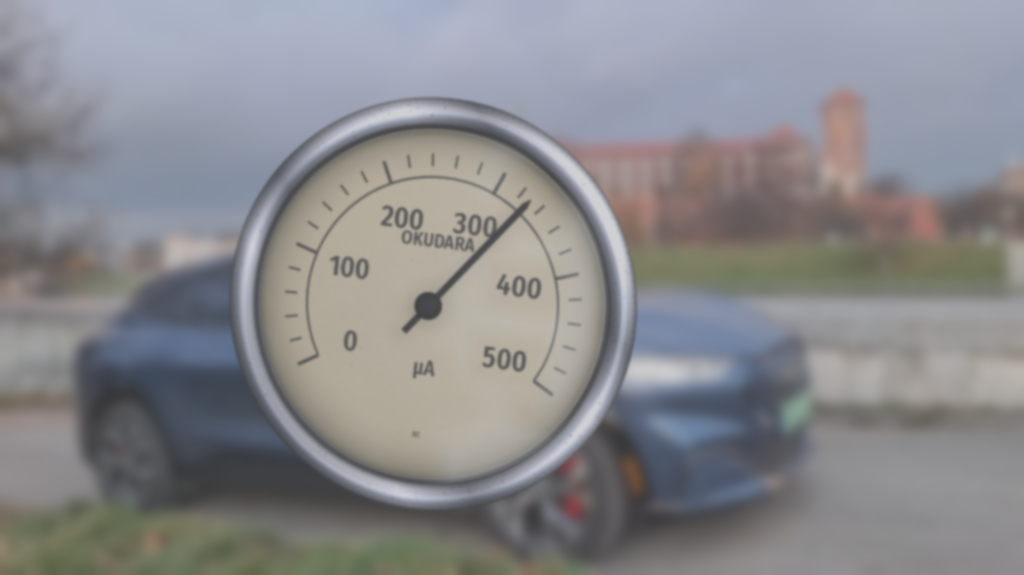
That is 330 µA
